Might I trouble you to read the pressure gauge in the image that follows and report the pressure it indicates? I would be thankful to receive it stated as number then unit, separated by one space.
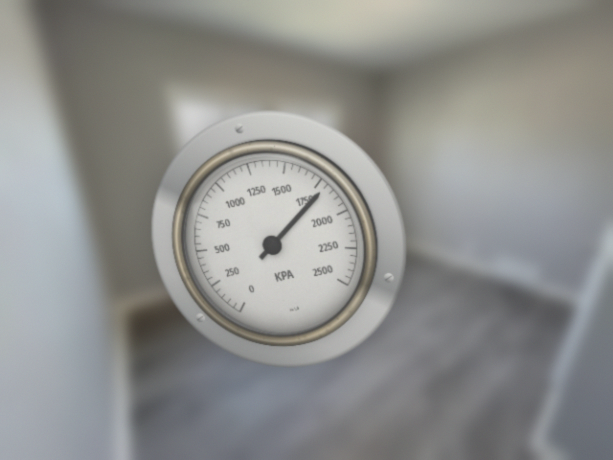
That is 1800 kPa
